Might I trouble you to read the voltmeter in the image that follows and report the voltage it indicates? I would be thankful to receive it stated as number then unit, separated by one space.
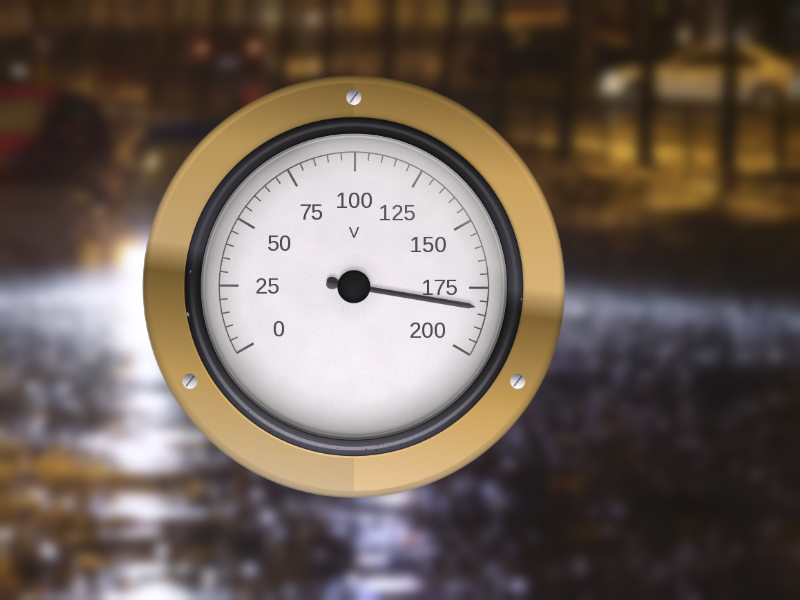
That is 182.5 V
